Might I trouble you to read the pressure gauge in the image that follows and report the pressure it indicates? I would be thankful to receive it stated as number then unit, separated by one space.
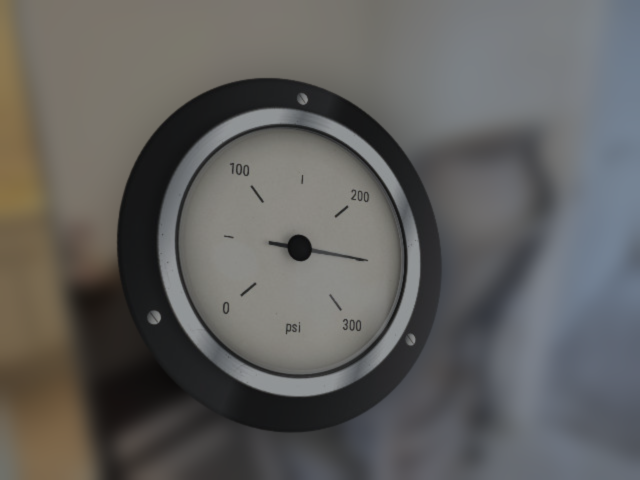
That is 250 psi
